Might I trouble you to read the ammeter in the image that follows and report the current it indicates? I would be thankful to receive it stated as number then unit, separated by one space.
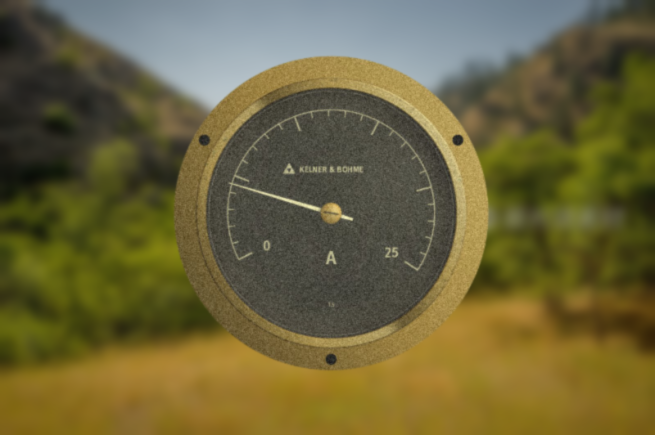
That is 4.5 A
